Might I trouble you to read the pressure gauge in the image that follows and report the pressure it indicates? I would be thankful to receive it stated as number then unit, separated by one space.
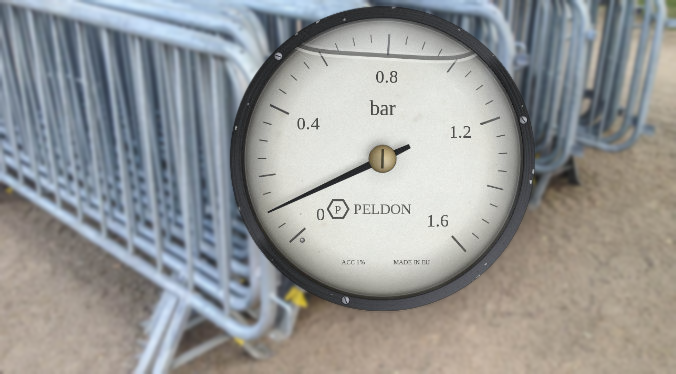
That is 0.1 bar
